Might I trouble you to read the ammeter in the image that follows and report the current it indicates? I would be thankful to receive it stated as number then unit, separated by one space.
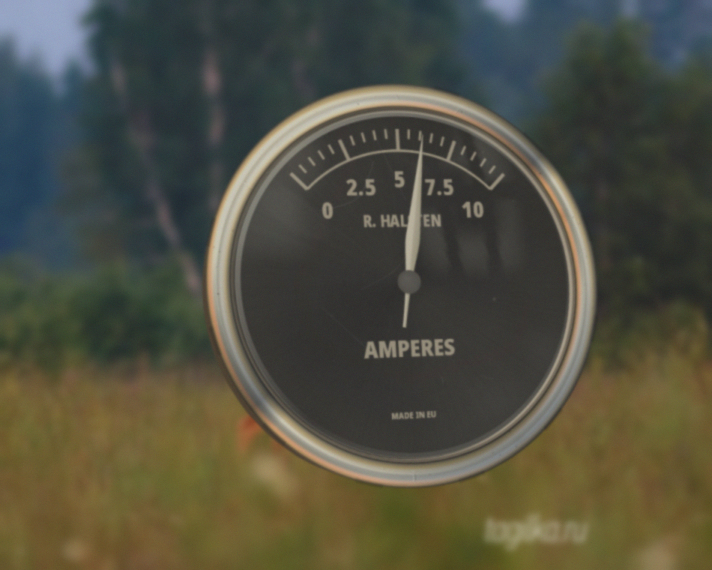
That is 6 A
